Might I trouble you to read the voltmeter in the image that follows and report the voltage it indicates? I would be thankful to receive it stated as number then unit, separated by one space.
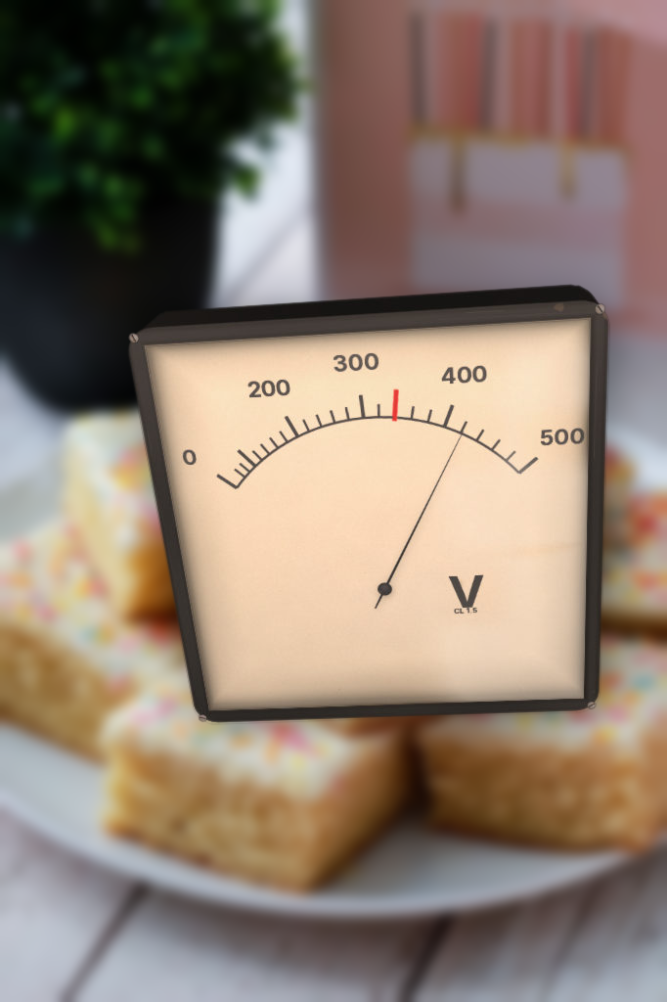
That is 420 V
